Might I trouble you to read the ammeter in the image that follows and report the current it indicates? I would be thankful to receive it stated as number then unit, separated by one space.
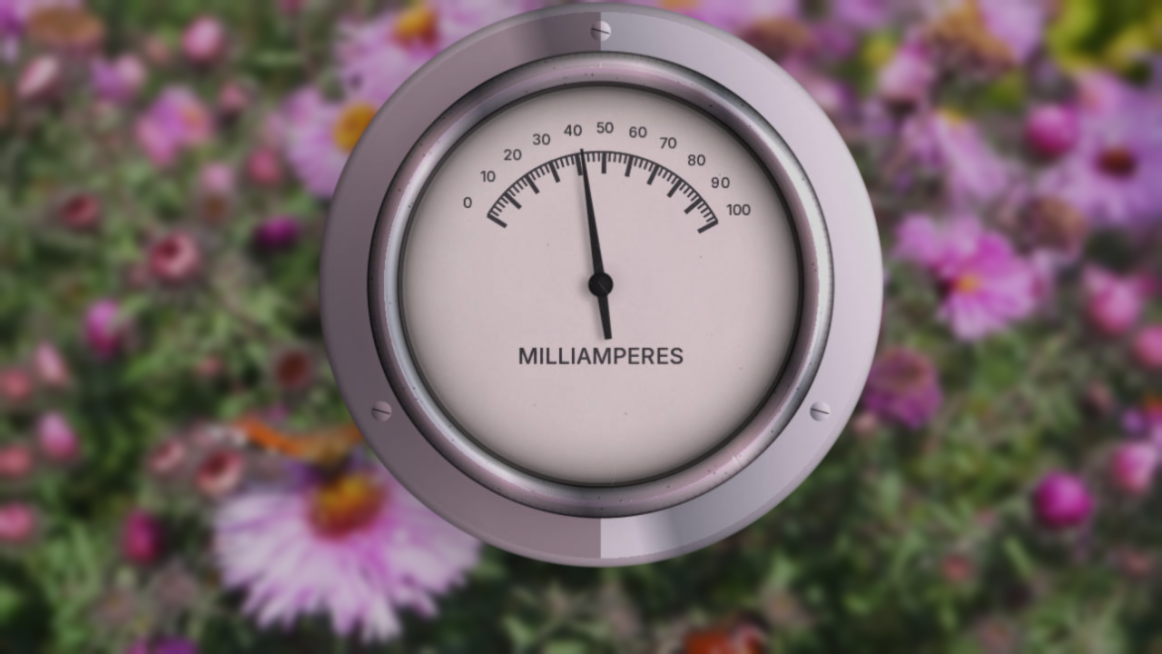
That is 42 mA
